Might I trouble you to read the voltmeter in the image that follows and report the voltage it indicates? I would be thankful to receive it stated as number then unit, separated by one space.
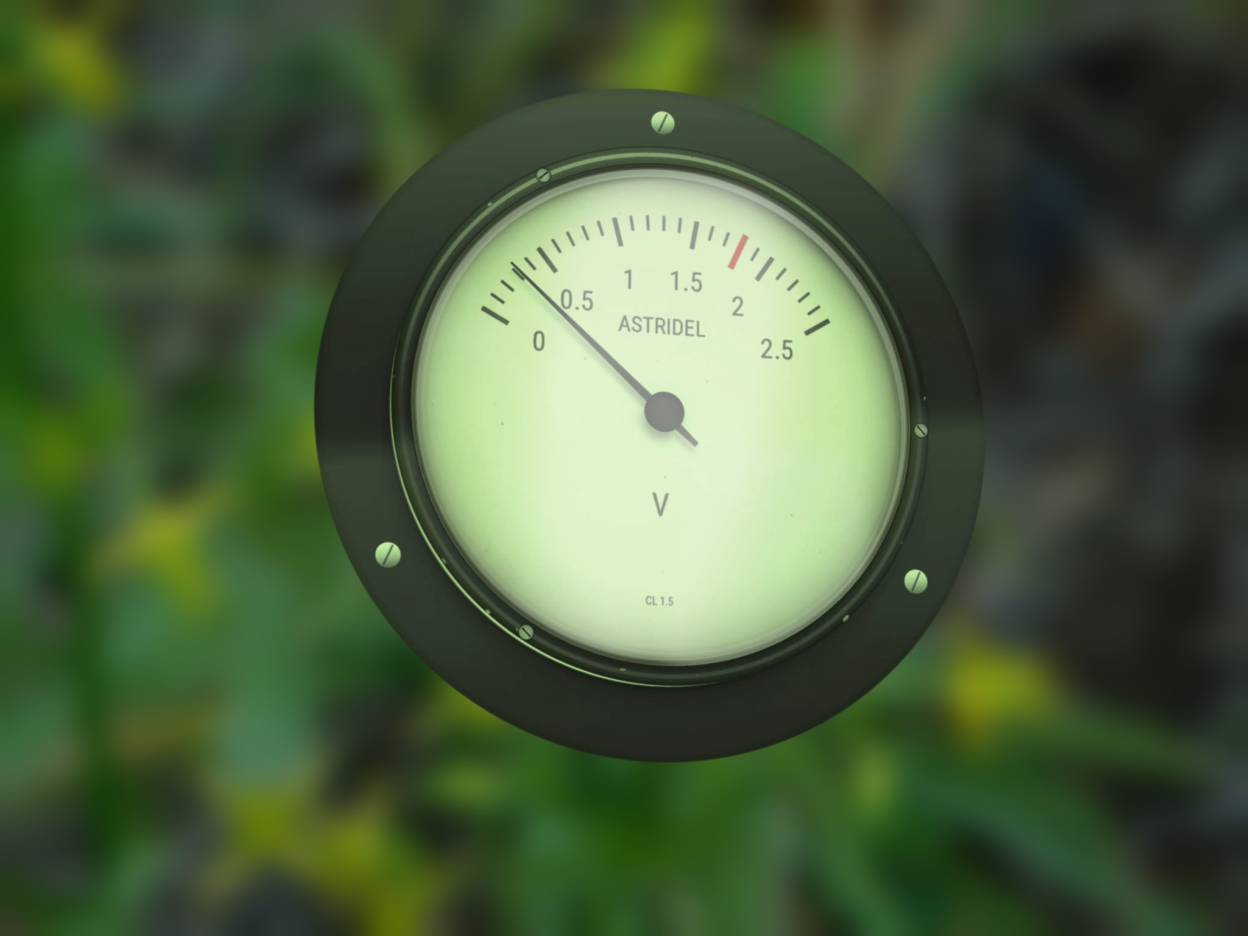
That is 0.3 V
